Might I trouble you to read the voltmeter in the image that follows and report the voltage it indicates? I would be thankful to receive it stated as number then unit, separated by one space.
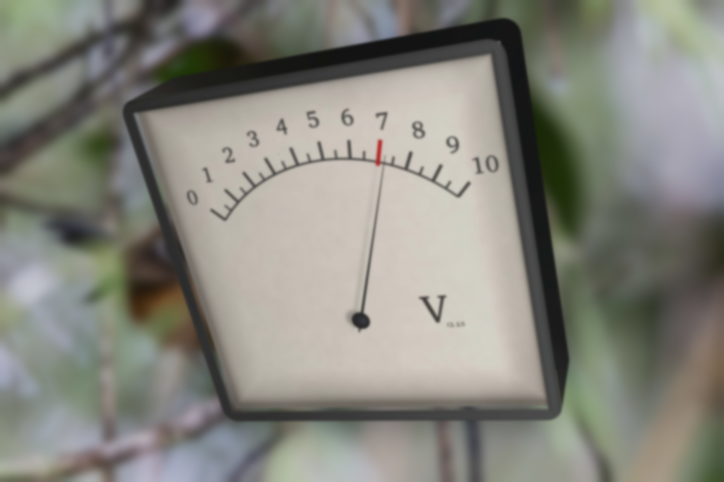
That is 7.25 V
